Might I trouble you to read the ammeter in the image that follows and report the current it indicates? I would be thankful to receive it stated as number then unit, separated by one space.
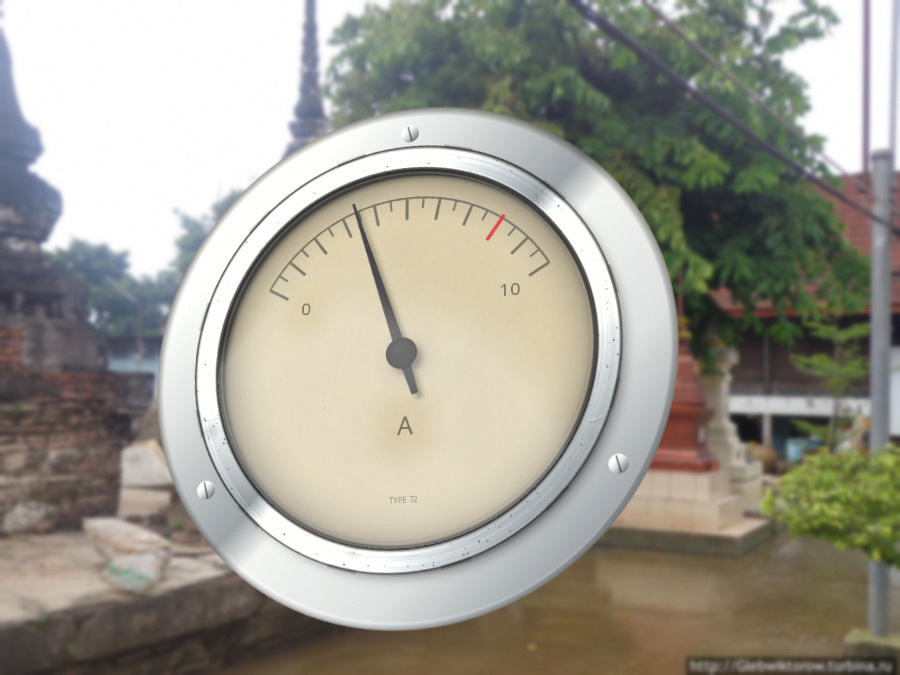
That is 3.5 A
